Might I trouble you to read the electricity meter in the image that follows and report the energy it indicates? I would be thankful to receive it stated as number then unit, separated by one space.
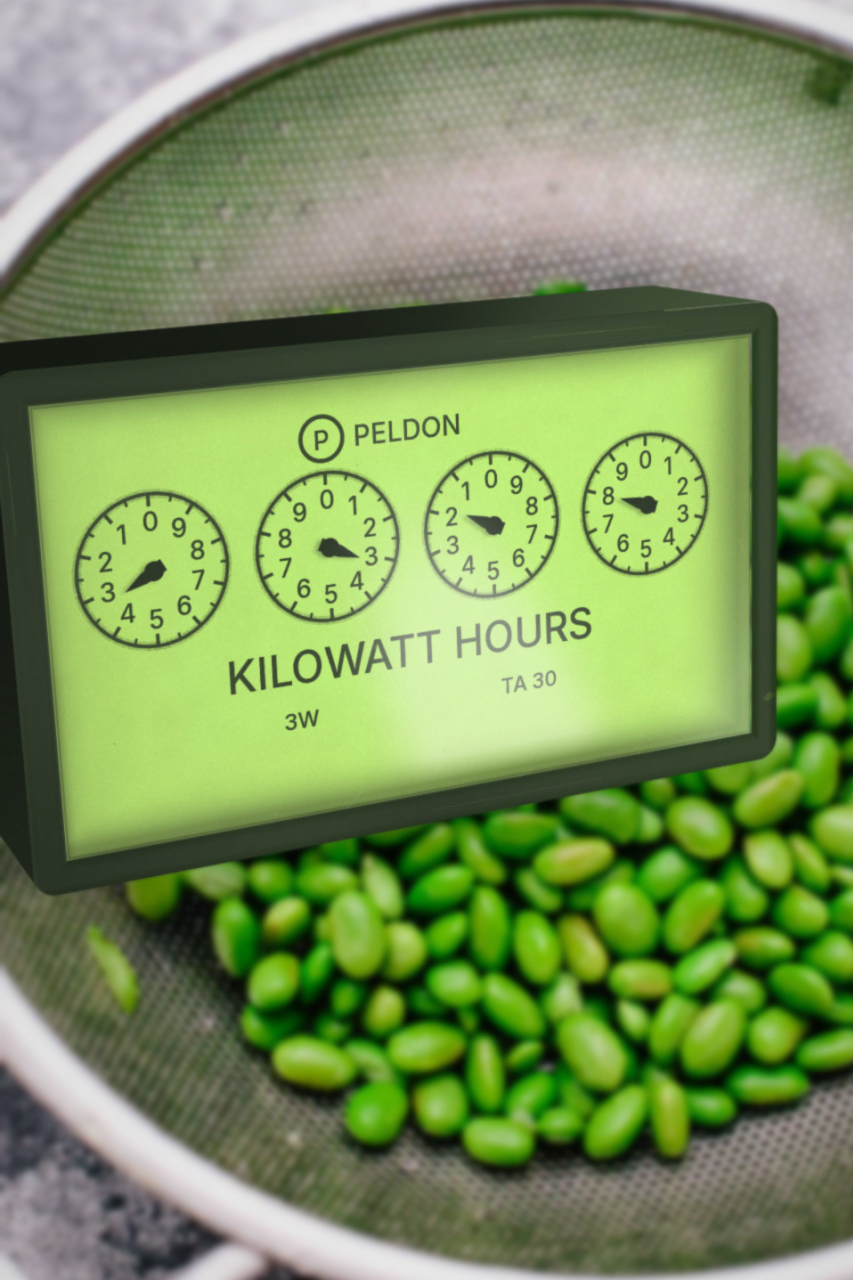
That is 3318 kWh
